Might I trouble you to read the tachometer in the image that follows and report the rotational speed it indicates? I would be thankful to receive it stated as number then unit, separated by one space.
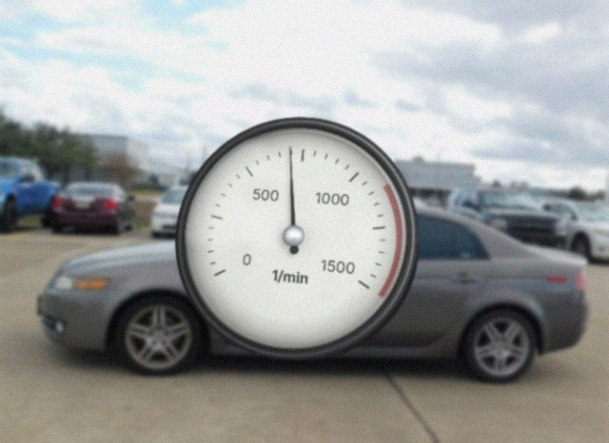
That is 700 rpm
